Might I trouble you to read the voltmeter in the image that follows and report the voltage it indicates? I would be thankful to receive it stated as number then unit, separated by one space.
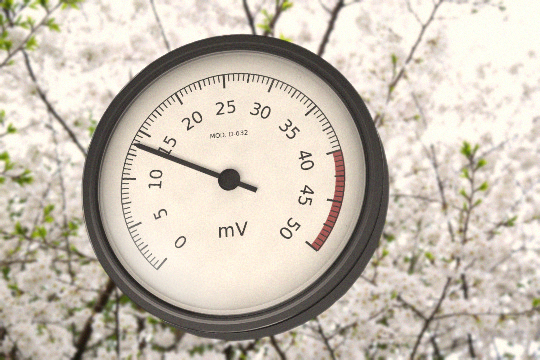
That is 13.5 mV
